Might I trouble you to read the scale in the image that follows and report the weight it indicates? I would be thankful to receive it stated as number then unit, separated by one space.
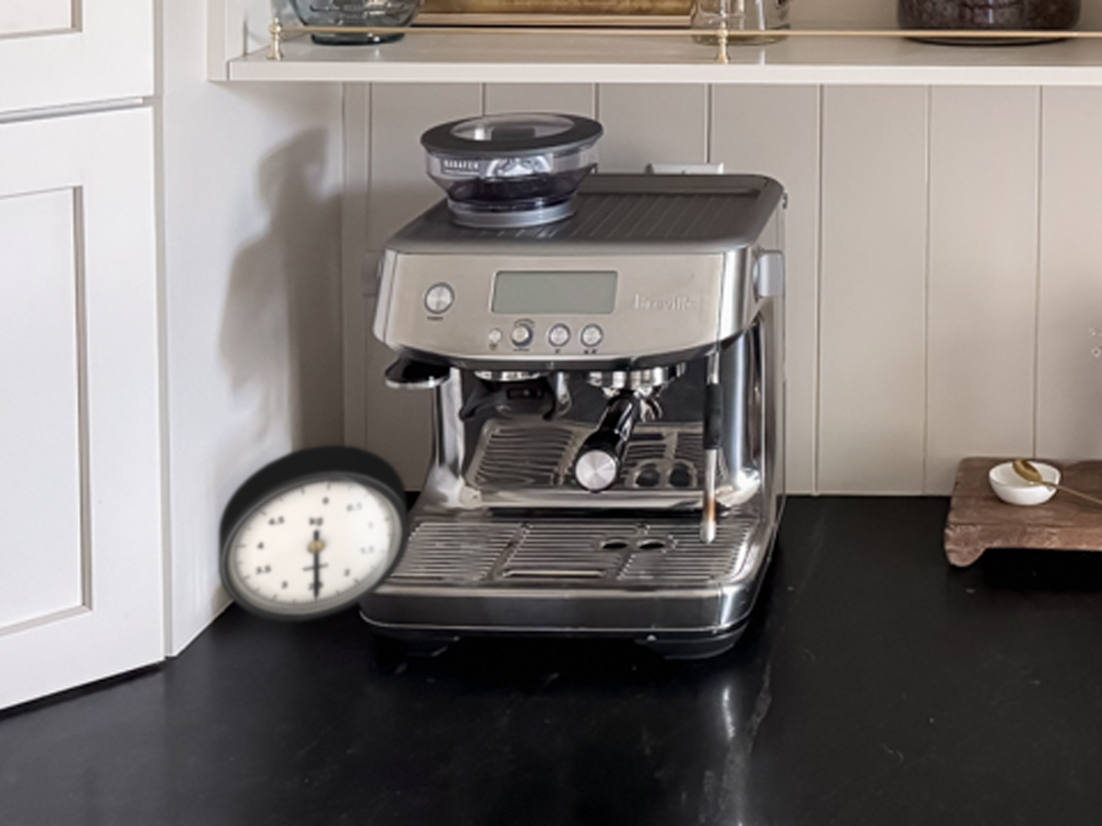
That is 2.5 kg
